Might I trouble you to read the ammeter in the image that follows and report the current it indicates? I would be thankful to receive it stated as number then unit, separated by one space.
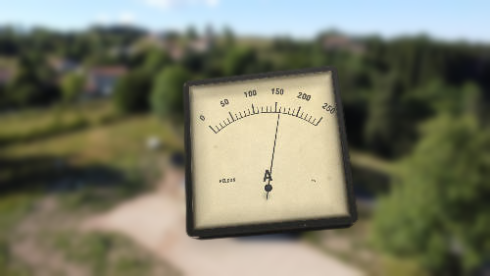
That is 160 A
